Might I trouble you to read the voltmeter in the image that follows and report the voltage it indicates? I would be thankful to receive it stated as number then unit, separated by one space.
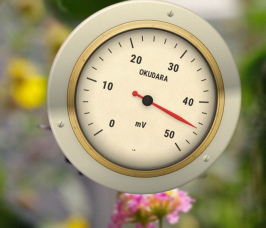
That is 45 mV
